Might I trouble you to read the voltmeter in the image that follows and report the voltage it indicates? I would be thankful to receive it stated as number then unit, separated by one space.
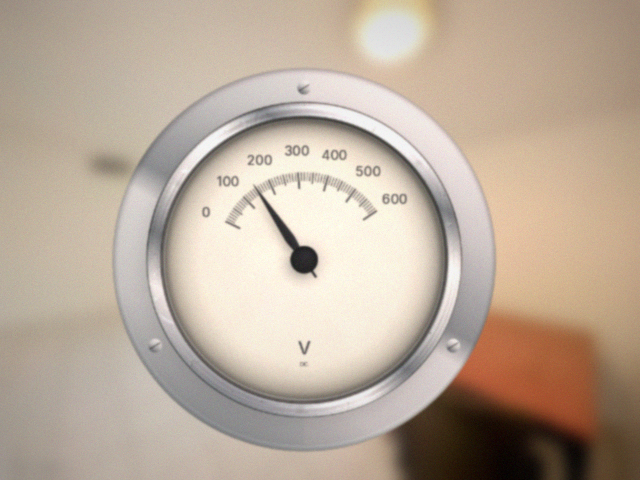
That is 150 V
